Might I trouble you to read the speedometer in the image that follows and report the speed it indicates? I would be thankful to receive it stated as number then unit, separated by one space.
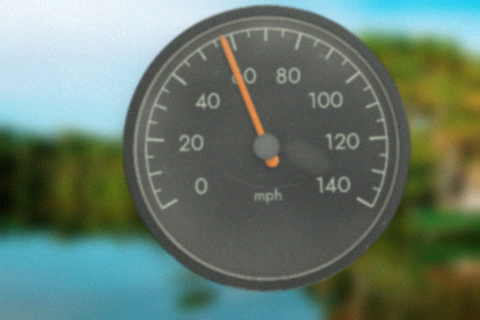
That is 57.5 mph
